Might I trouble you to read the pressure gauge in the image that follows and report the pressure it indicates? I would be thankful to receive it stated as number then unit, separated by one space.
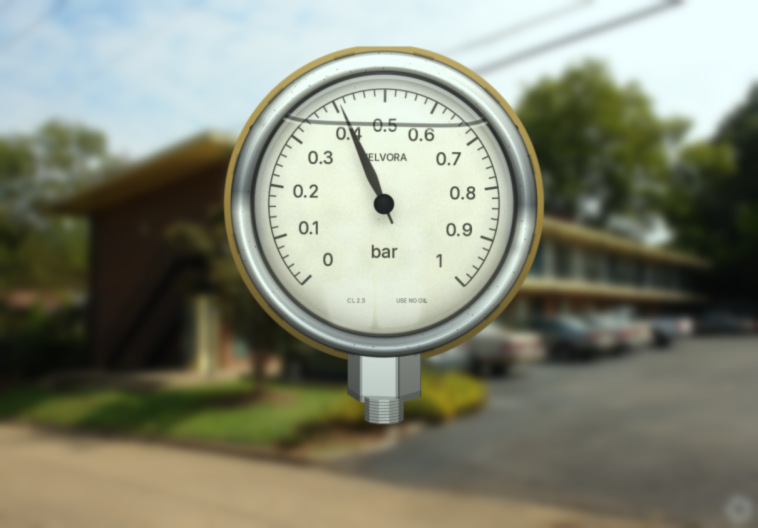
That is 0.41 bar
